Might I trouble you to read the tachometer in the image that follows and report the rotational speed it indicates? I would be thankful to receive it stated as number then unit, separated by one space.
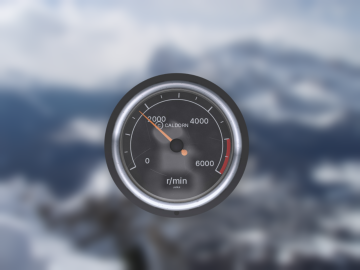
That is 1750 rpm
